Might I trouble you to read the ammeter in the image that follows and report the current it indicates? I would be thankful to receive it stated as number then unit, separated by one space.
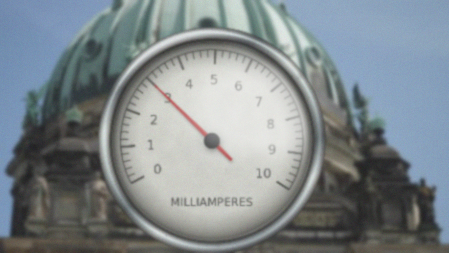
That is 3 mA
